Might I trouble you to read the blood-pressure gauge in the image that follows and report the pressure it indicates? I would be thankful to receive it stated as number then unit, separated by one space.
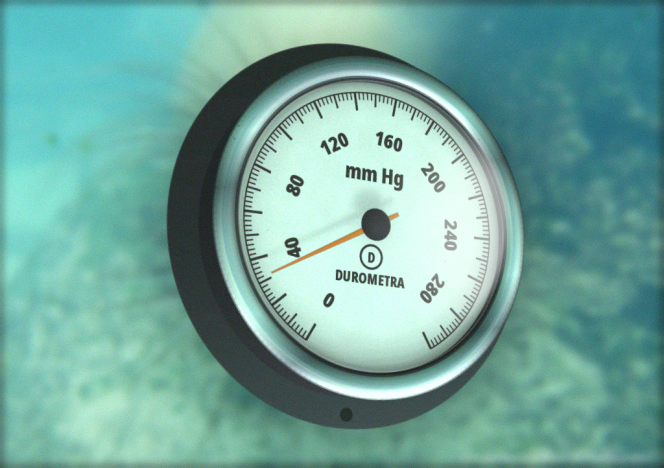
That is 32 mmHg
